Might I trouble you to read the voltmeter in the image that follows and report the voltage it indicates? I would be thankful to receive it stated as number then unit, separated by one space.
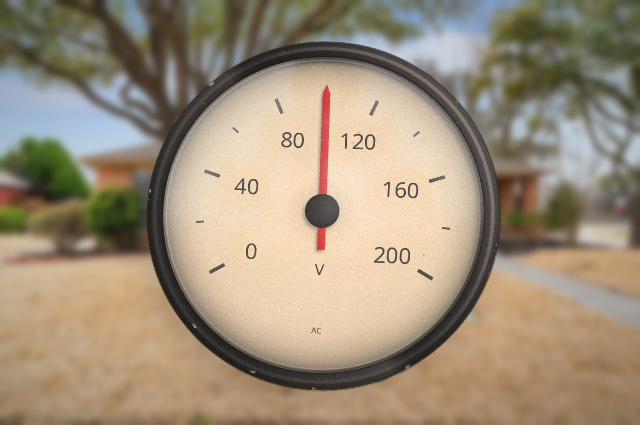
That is 100 V
